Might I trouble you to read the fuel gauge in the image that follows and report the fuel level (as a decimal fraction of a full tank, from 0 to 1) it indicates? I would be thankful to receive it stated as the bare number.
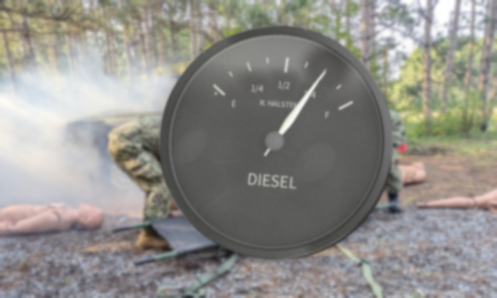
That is 0.75
